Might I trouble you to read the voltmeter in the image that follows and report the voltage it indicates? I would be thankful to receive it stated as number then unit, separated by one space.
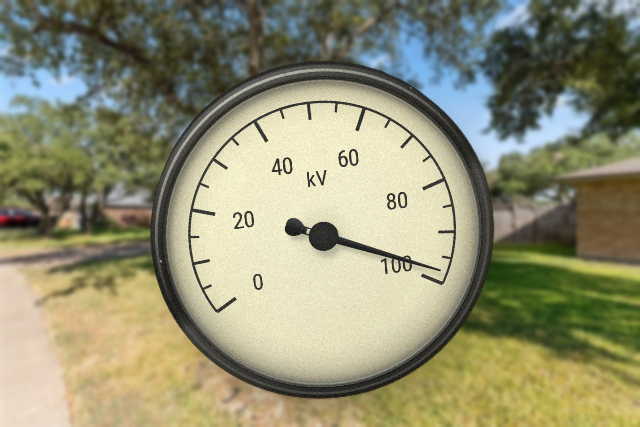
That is 97.5 kV
